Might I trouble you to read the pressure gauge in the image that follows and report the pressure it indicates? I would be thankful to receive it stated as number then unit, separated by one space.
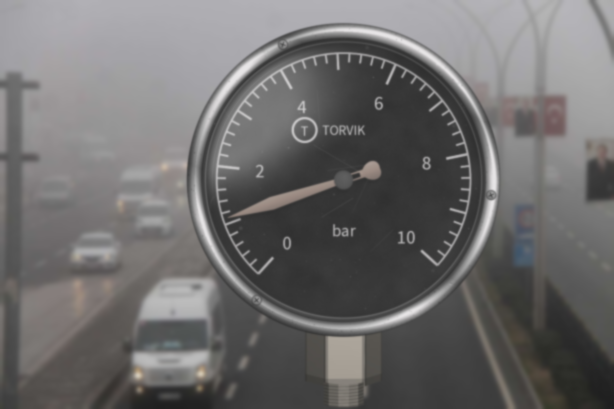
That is 1.1 bar
